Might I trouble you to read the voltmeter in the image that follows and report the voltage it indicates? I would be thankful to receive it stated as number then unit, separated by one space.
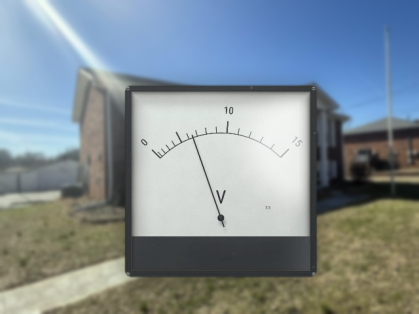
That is 6.5 V
